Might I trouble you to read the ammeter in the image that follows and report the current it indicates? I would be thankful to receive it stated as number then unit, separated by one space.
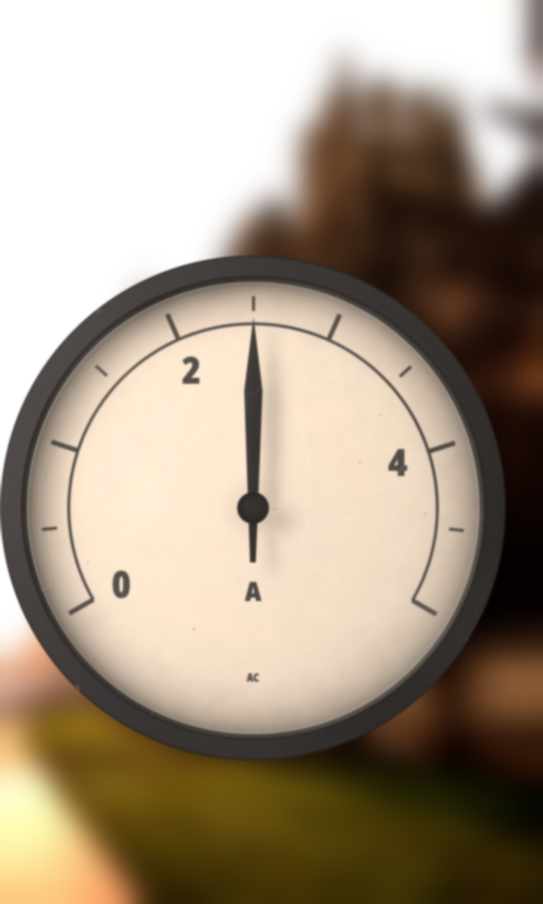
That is 2.5 A
